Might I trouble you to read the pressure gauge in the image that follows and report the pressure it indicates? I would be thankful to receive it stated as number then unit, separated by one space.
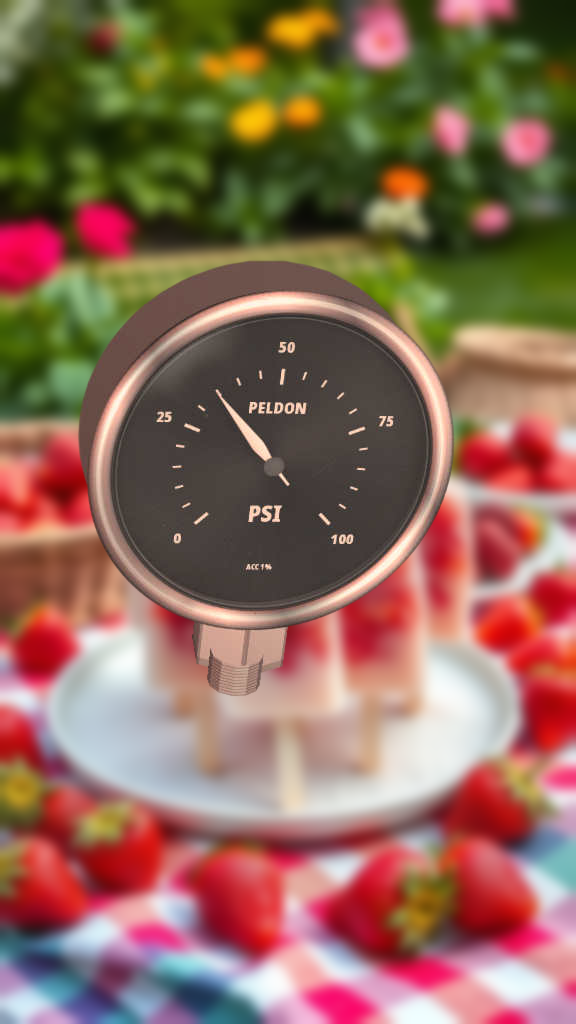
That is 35 psi
